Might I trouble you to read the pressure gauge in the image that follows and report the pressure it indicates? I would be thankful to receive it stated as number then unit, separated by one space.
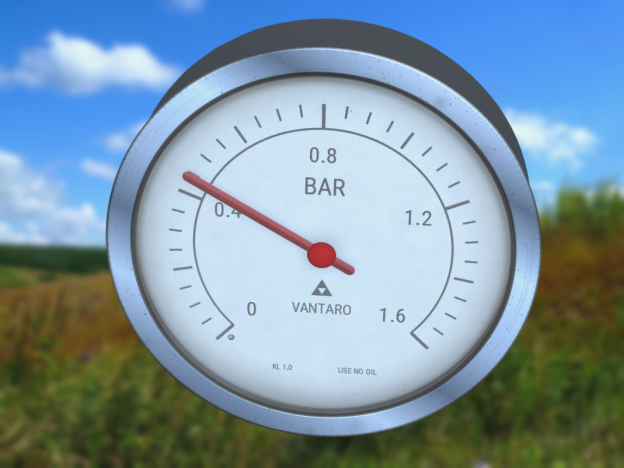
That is 0.45 bar
